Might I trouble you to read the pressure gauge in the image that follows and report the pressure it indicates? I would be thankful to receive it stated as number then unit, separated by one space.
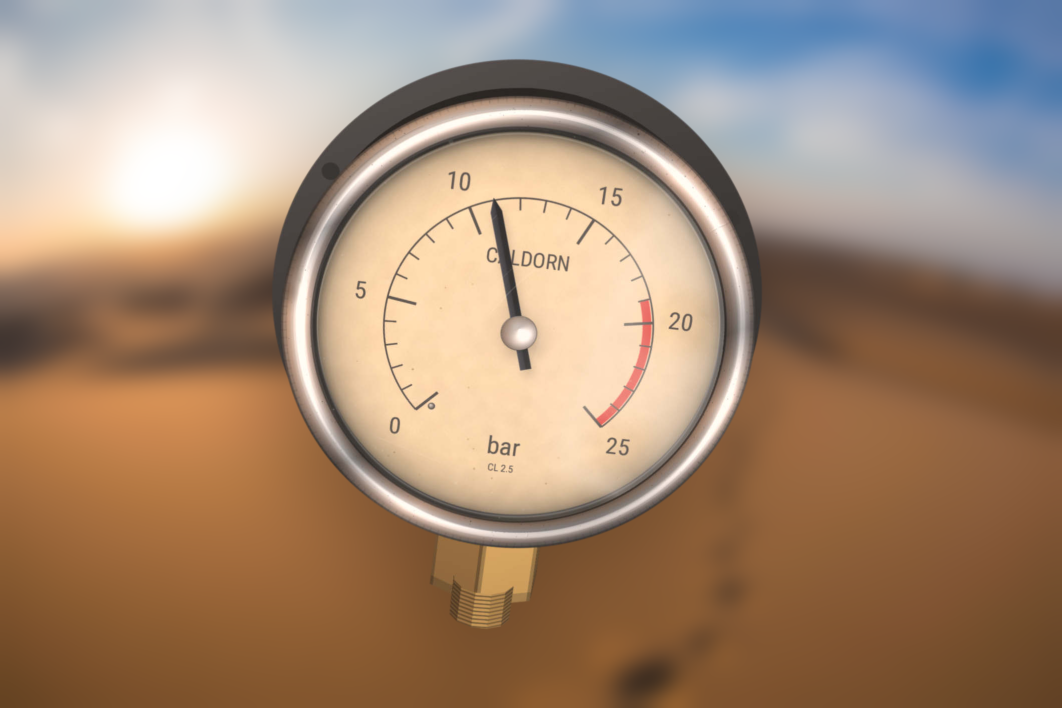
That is 11 bar
